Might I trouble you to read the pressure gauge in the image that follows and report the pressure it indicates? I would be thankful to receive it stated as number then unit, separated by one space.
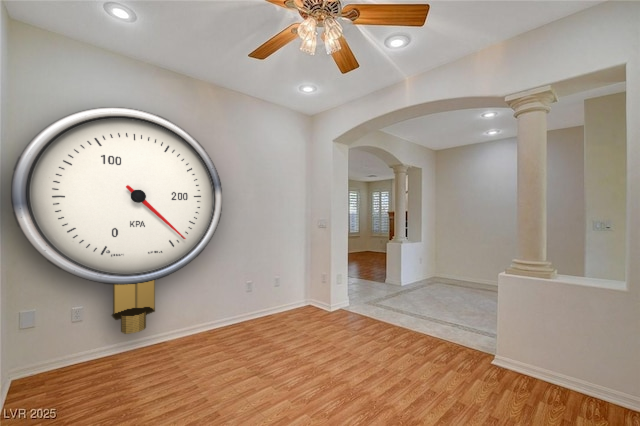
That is 240 kPa
